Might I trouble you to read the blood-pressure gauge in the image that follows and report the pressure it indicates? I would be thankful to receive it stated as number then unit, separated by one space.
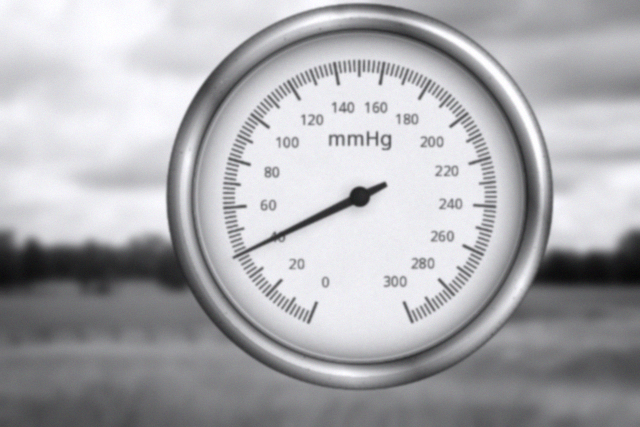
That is 40 mmHg
